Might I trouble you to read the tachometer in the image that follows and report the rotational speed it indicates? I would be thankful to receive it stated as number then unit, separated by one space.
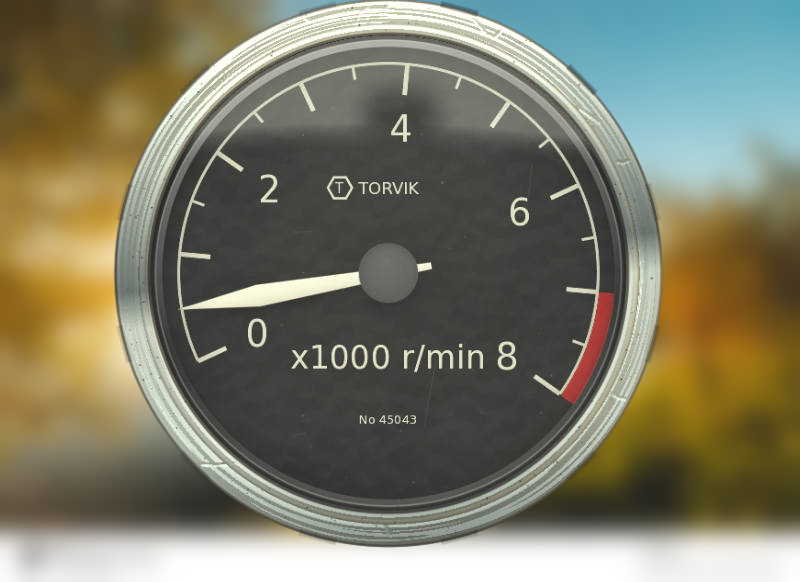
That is 500 rpm
